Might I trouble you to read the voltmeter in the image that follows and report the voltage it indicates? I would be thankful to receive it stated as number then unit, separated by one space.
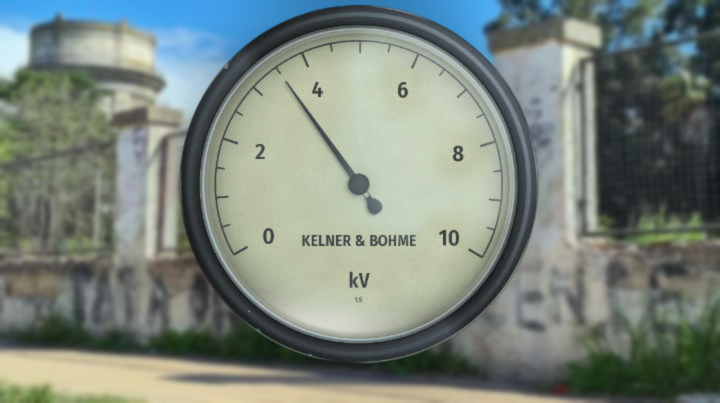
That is 3.5 kV
